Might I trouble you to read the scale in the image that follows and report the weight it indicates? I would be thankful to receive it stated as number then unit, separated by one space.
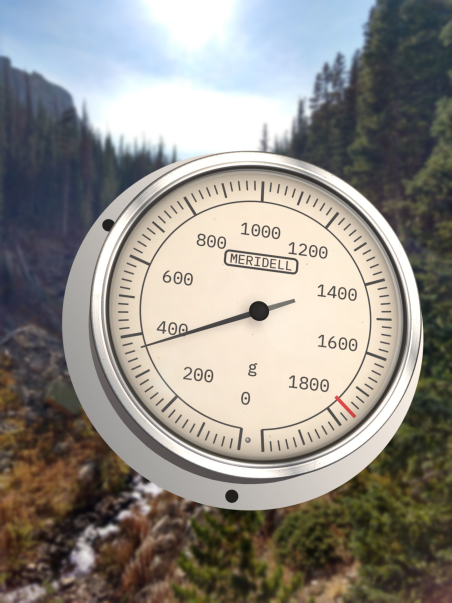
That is 360 g
